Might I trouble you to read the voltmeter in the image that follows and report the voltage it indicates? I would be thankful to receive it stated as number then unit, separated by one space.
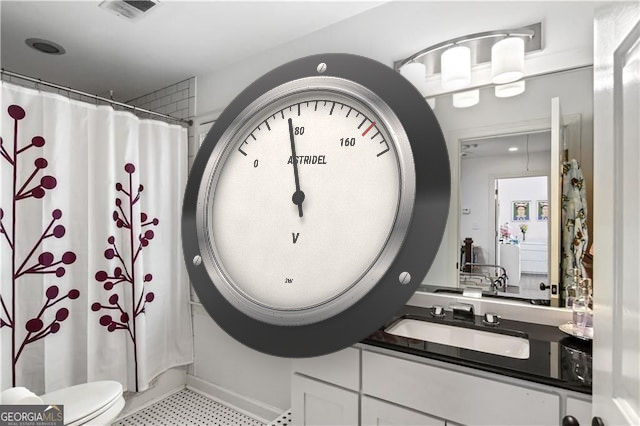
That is 70 V
